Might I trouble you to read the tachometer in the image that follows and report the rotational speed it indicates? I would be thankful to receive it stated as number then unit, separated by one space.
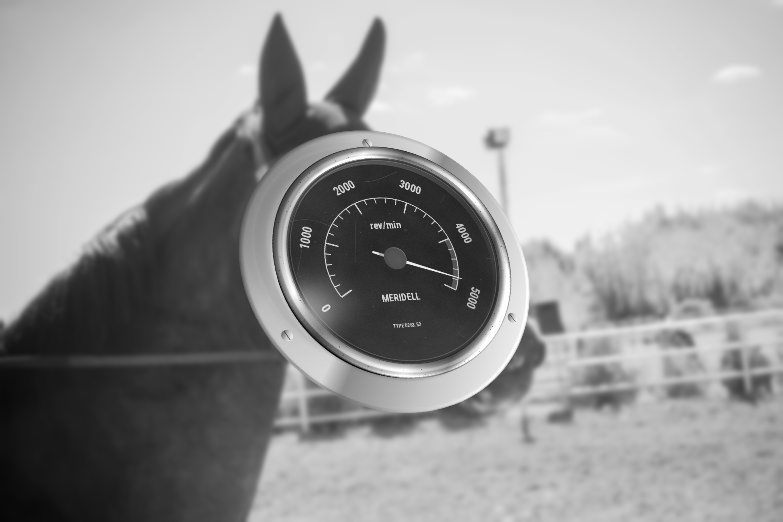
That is 4800 rpm
